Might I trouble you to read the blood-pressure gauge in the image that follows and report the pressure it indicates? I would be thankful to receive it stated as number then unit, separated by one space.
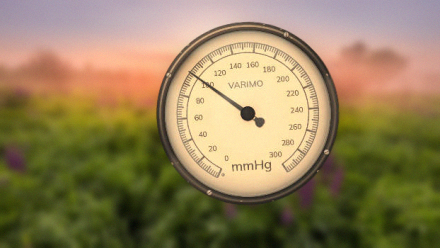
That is 100 mmHg
